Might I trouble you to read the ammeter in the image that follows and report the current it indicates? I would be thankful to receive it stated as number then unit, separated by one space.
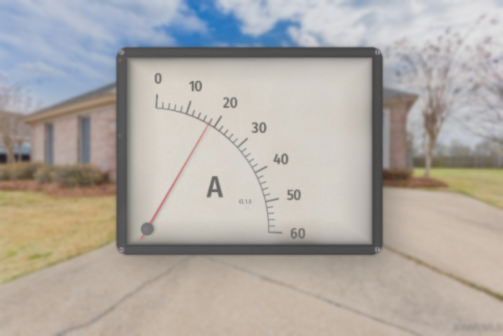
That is 18 A
